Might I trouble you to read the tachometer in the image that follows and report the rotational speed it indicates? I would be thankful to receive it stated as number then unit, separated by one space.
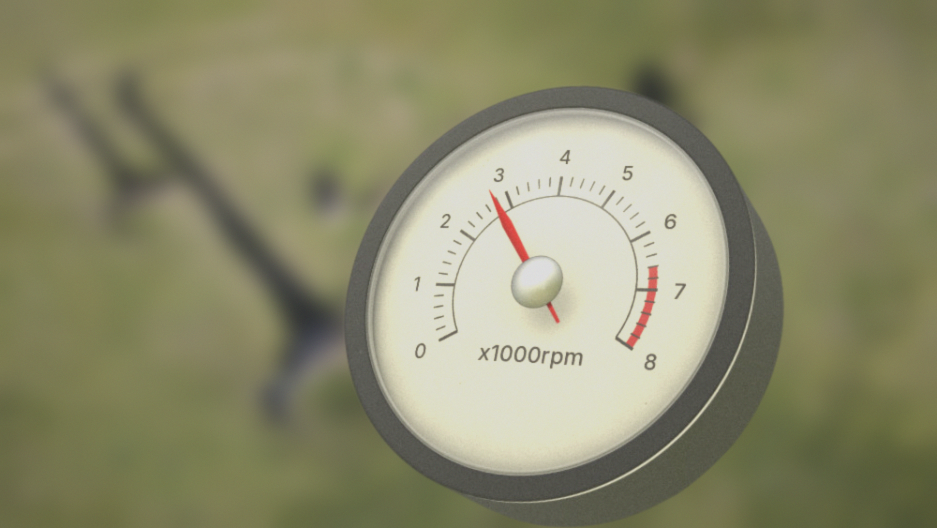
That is 2800 rpm
